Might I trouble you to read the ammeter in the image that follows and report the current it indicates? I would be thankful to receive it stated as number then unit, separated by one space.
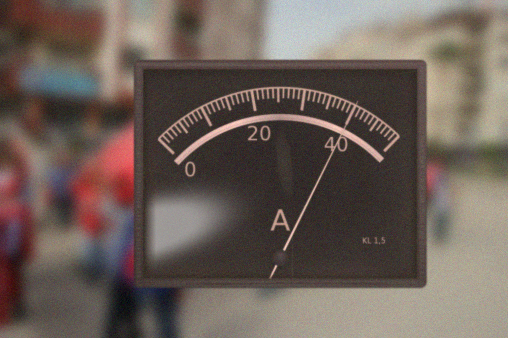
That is 40 A
